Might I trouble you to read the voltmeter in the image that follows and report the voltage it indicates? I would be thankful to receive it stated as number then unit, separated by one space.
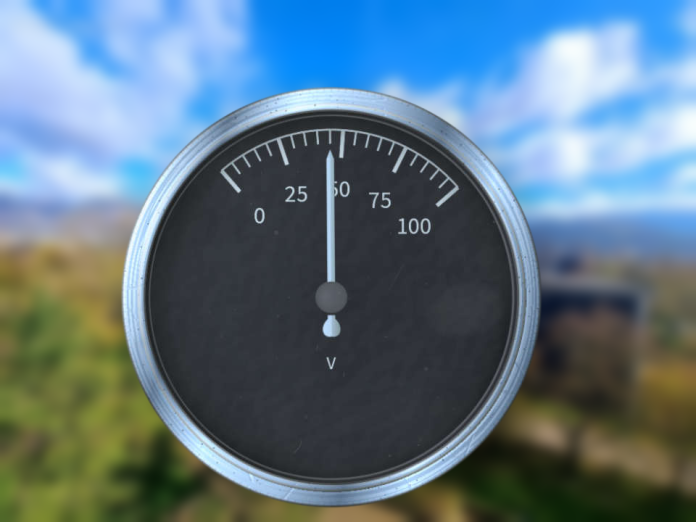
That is 45 V
